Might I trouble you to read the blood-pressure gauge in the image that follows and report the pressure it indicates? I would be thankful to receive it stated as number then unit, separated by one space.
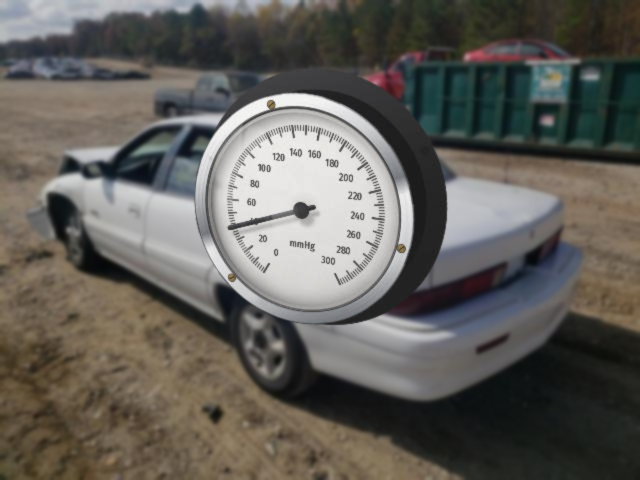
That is 40 mmHg
